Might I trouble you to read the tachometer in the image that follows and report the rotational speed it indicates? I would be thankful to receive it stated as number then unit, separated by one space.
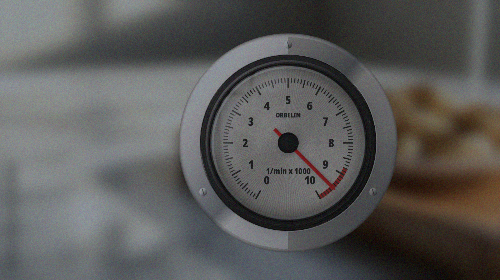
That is 9500 rpm
